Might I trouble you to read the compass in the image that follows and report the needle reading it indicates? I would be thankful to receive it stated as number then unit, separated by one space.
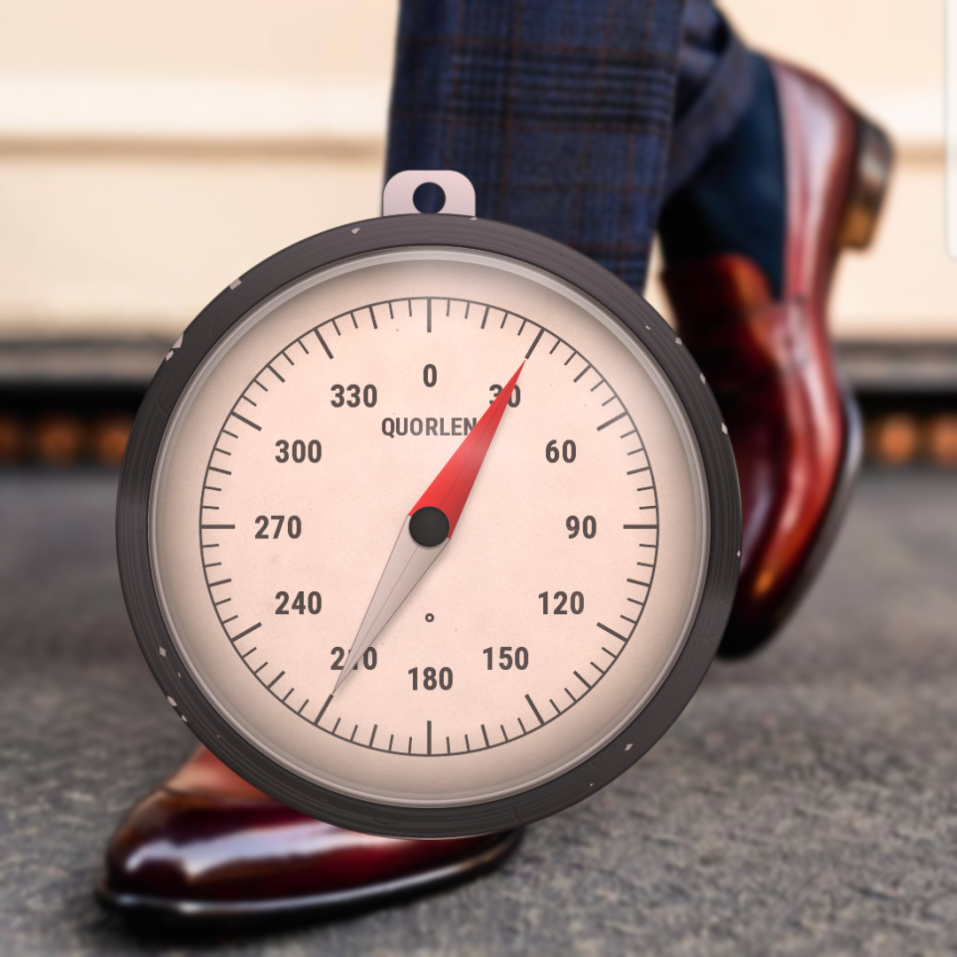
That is 30 °
